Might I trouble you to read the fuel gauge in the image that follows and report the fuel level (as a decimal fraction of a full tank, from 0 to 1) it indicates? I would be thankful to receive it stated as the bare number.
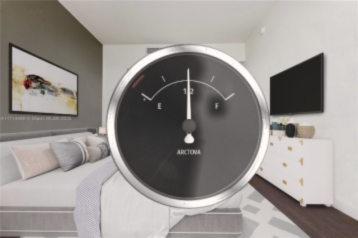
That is 0.5
